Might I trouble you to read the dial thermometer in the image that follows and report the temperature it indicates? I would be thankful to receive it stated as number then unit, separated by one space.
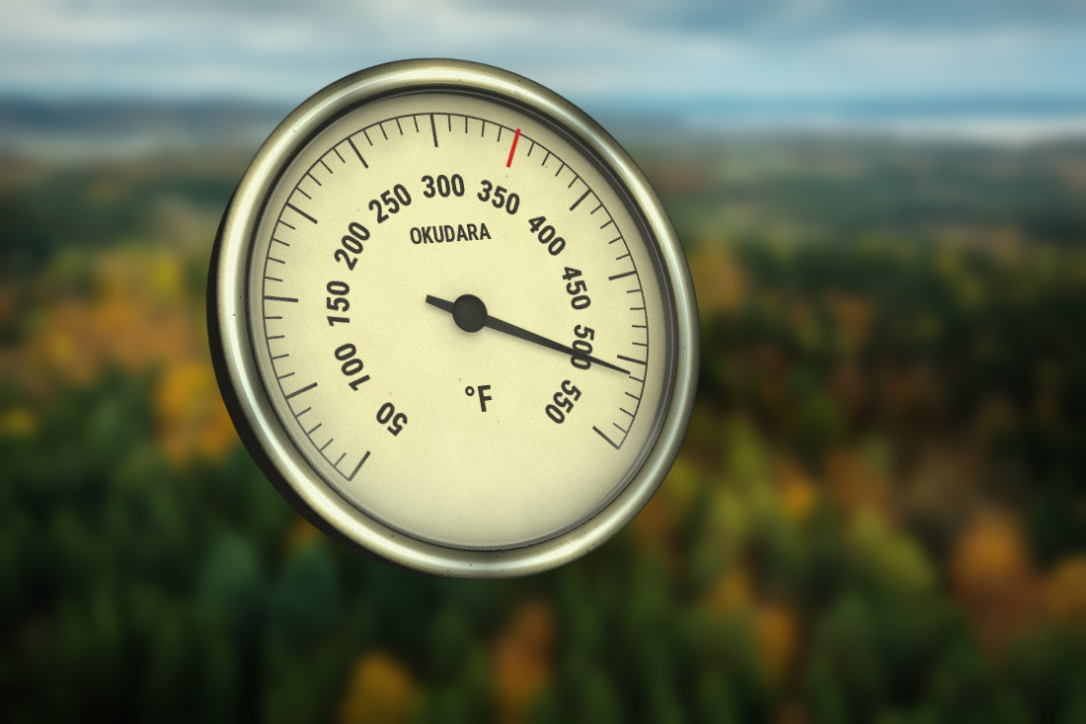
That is 510 °F
